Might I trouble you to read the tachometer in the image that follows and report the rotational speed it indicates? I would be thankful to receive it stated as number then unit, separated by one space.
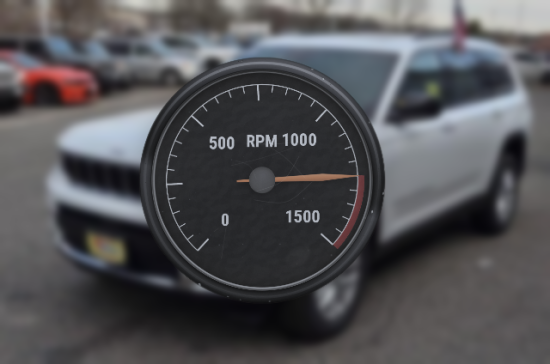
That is 1250 rpm
